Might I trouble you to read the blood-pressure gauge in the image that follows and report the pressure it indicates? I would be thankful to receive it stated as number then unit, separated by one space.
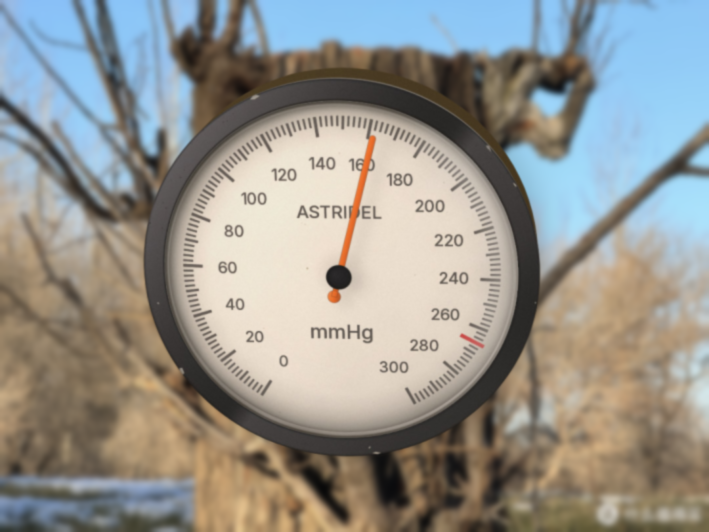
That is 162 mmHg
